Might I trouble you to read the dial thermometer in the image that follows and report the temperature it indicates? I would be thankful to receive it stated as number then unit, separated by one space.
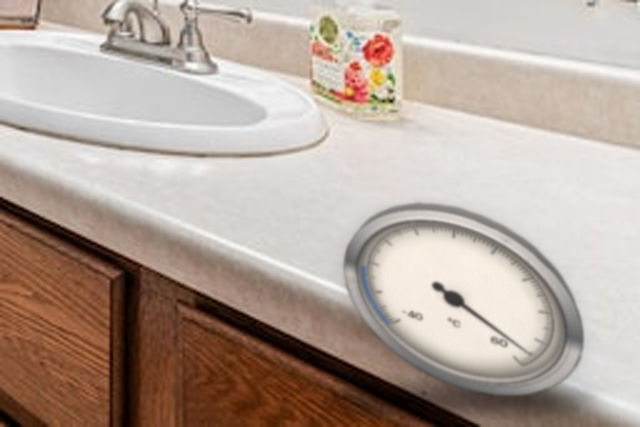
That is 55 °C
